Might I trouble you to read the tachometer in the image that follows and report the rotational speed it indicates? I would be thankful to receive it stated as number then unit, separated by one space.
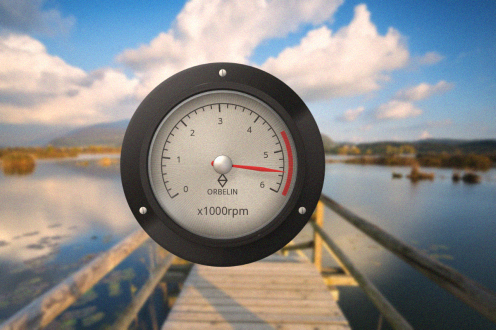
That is 5500 rpm
